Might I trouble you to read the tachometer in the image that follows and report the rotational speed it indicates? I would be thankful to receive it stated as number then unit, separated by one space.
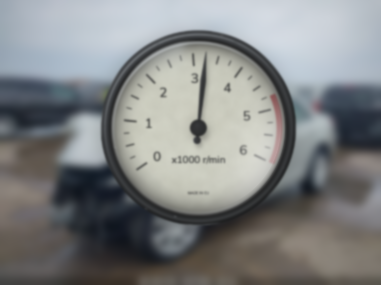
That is 3250 rpm
